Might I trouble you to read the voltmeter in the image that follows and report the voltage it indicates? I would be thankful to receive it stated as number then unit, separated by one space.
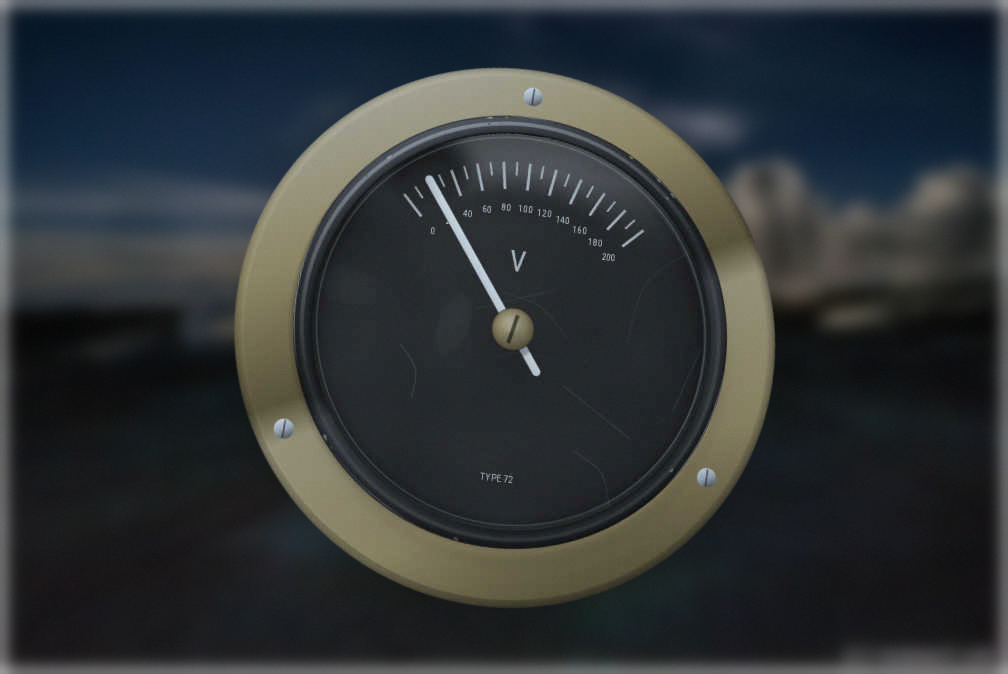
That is 20 V
